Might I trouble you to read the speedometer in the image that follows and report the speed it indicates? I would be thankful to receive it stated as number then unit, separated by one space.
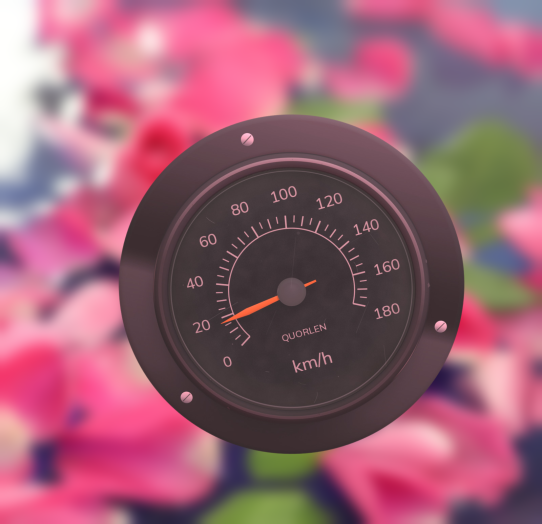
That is 17.5 km/h
